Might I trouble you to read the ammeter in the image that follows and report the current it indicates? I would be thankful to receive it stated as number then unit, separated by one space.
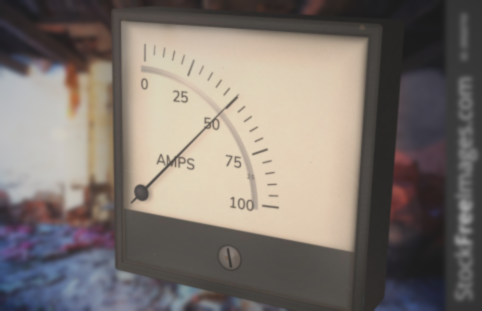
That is 50 A
